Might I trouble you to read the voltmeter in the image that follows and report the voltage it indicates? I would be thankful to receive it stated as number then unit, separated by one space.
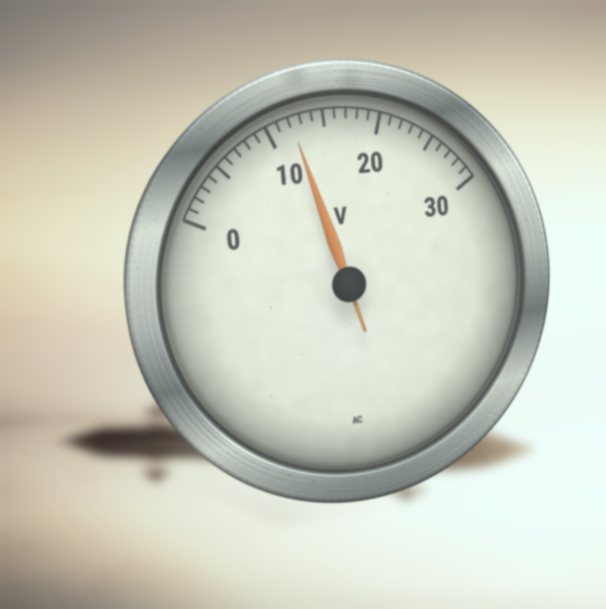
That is 12 V
